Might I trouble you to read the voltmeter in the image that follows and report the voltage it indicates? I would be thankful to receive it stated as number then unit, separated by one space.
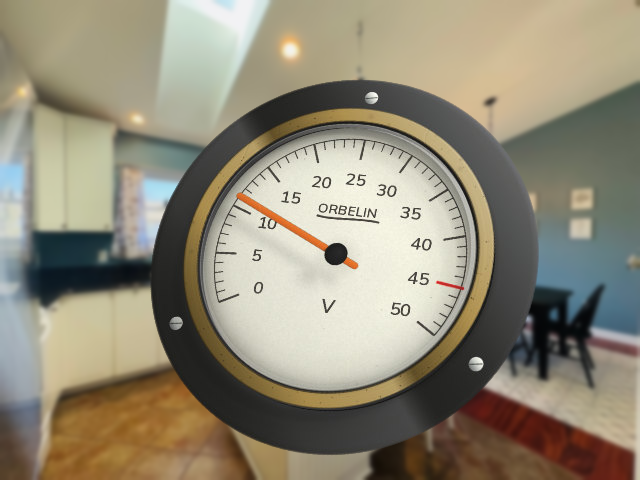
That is 11 V
